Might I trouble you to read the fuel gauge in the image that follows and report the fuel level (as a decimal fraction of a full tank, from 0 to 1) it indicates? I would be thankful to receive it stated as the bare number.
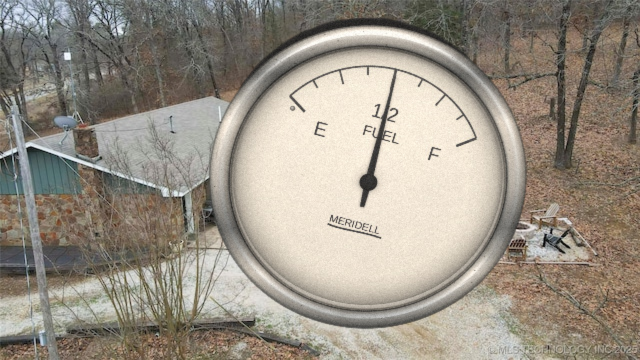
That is 0.5
